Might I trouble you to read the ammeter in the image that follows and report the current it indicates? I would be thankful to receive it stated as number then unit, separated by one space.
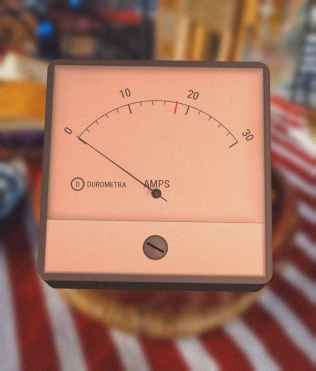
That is 0 A
